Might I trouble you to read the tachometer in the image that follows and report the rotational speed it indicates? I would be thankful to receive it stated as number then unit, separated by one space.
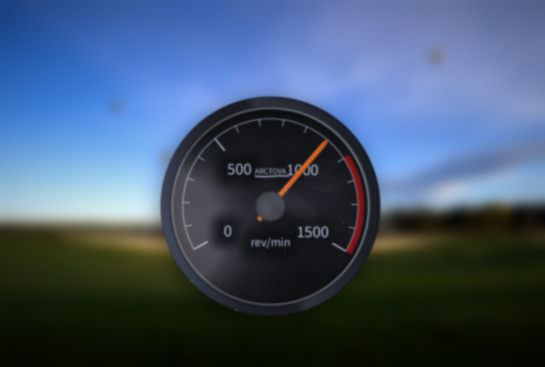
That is 1000 rpm
